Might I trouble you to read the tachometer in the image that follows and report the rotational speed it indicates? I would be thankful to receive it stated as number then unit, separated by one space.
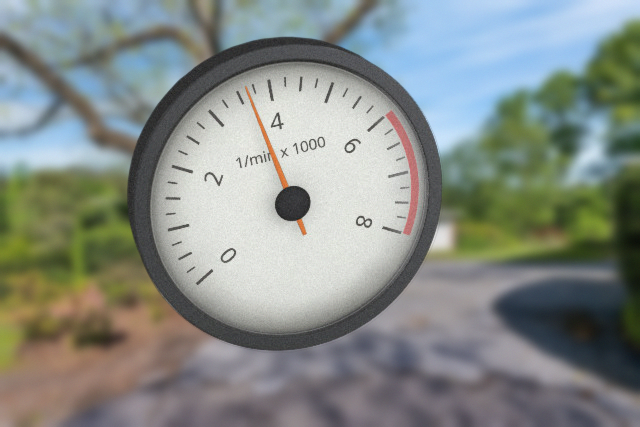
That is 3625 rpm
